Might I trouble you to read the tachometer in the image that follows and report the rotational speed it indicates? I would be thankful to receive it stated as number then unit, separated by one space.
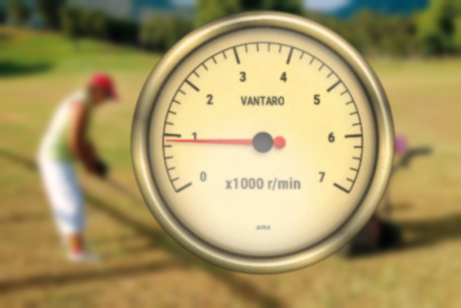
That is 900 rpm
